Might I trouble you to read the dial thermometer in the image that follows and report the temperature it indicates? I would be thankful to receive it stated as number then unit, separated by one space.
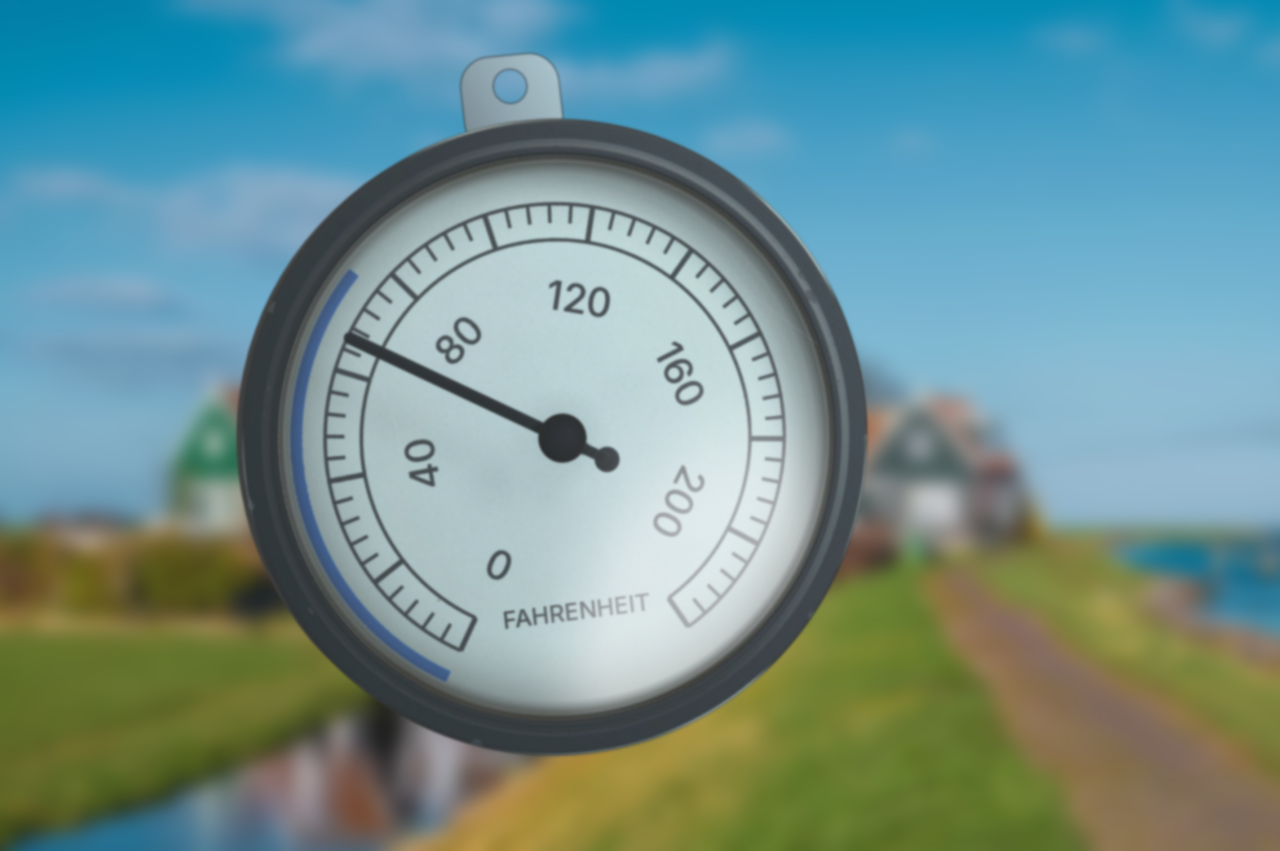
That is 66 °F
